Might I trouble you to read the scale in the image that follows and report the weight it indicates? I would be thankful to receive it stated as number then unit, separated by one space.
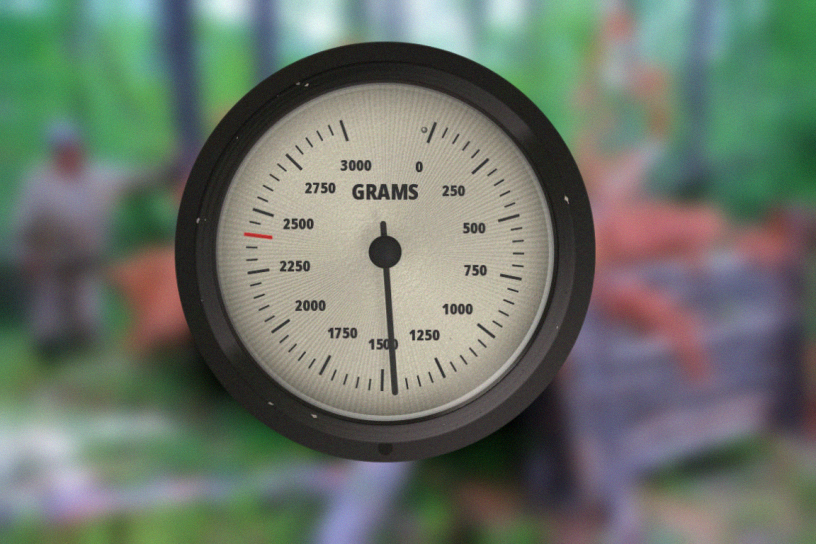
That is 1450 g
